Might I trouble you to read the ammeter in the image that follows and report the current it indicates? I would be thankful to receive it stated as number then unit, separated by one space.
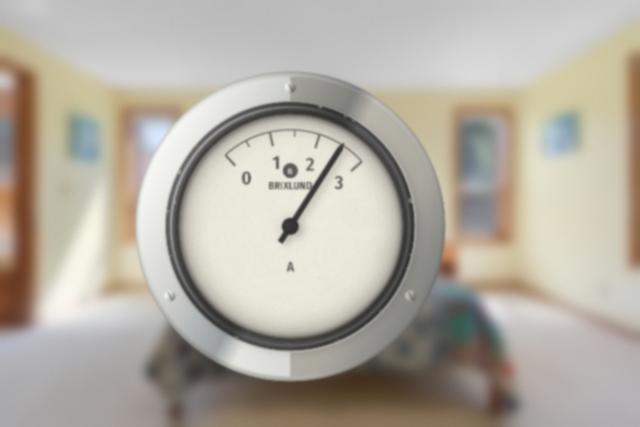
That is 2.5 A
